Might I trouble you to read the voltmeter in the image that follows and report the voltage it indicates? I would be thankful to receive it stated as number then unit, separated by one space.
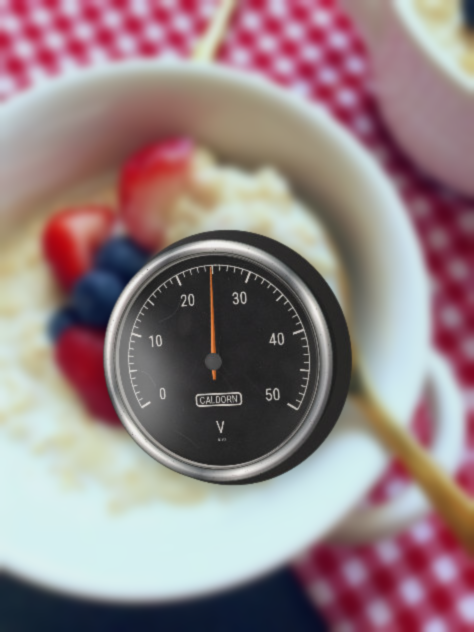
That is 25 V
